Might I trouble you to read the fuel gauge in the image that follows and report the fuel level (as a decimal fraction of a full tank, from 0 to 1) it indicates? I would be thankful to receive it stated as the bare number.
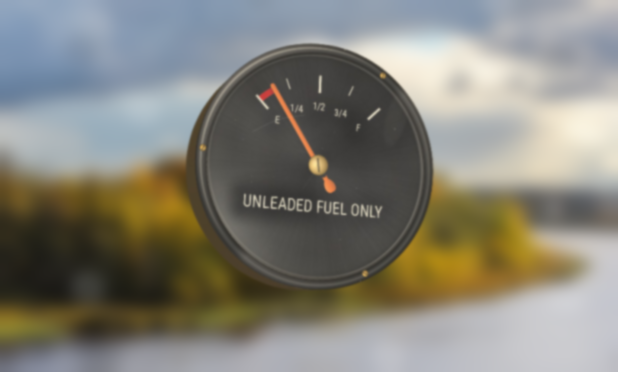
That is 0.125
